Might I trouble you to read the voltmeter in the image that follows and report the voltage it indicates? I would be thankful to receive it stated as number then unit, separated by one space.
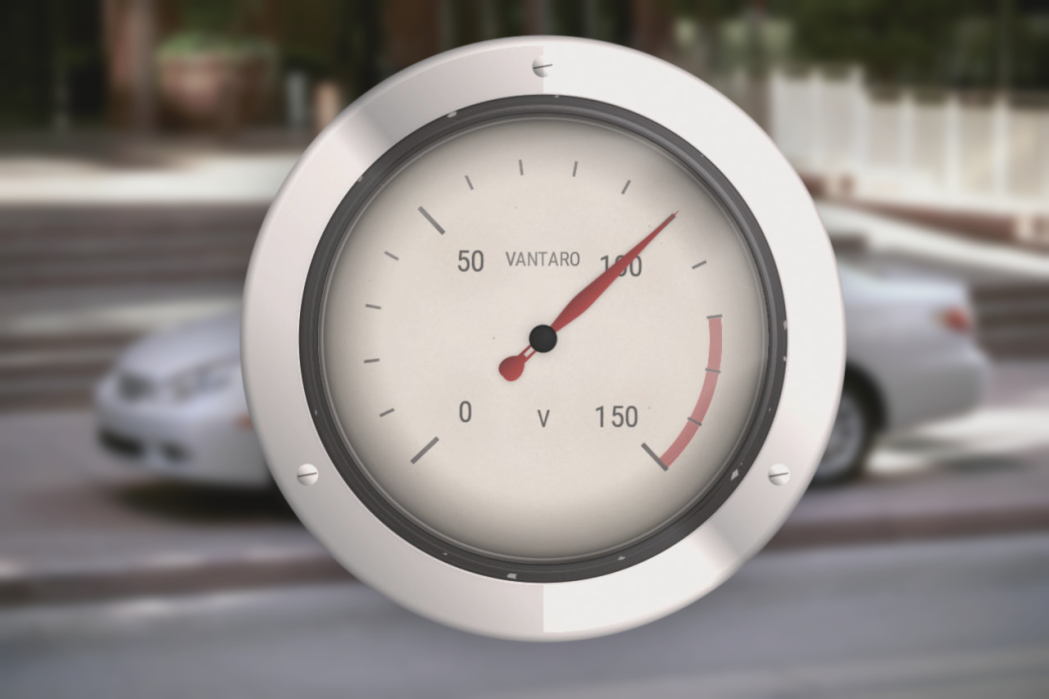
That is 100 V
